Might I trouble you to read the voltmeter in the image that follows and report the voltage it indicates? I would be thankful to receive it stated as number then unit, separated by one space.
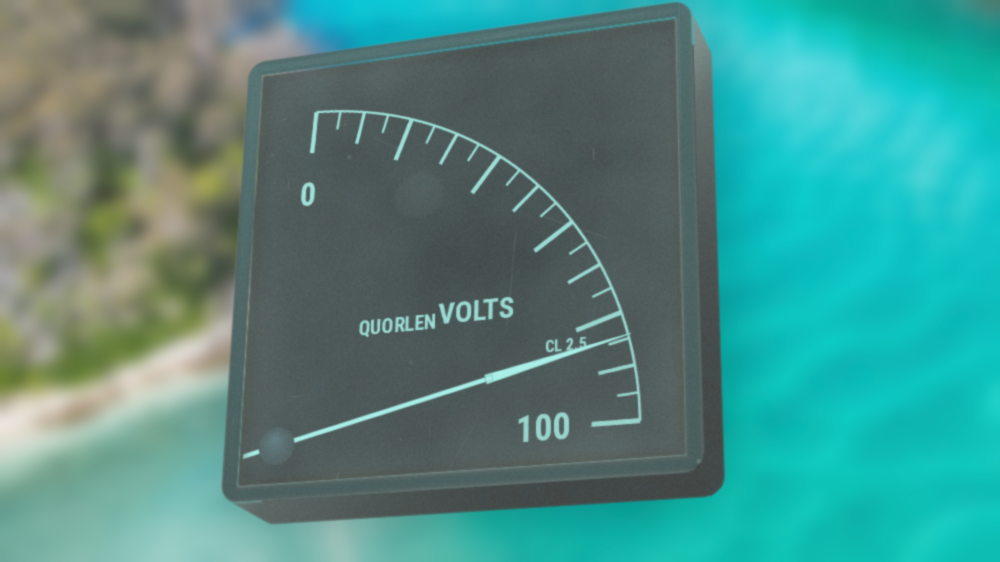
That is 85 V
